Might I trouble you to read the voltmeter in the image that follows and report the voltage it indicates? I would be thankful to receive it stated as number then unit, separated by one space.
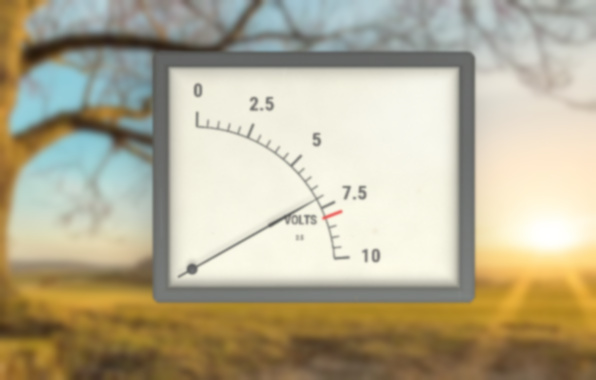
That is 7 V
